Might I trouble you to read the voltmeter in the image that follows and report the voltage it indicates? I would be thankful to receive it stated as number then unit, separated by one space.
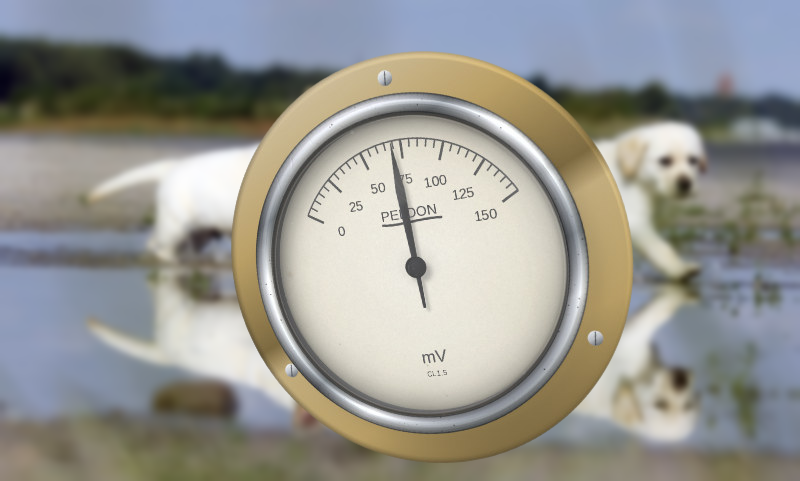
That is 70 mV
